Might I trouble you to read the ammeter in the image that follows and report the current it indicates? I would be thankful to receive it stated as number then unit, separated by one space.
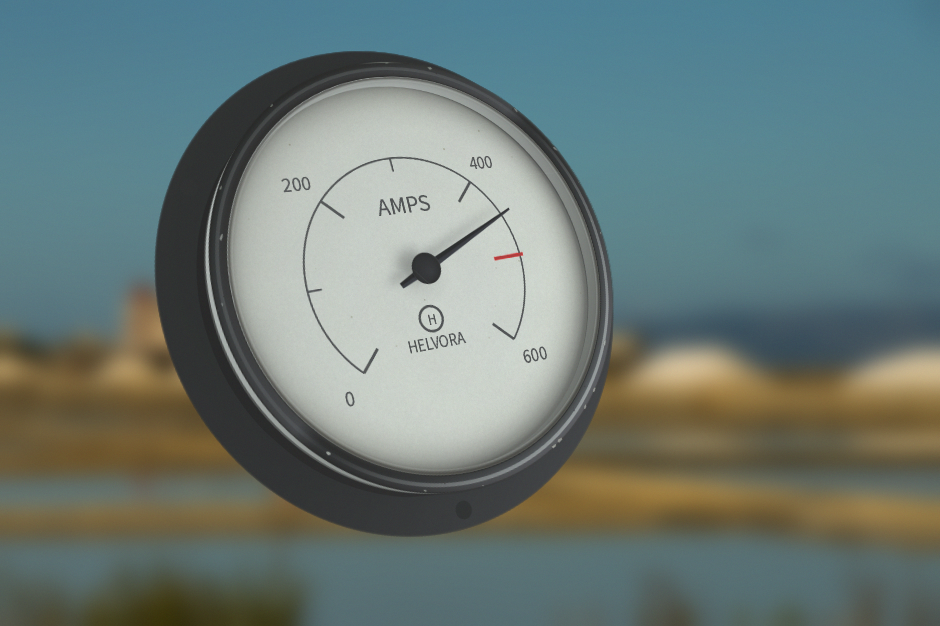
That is 450 A
